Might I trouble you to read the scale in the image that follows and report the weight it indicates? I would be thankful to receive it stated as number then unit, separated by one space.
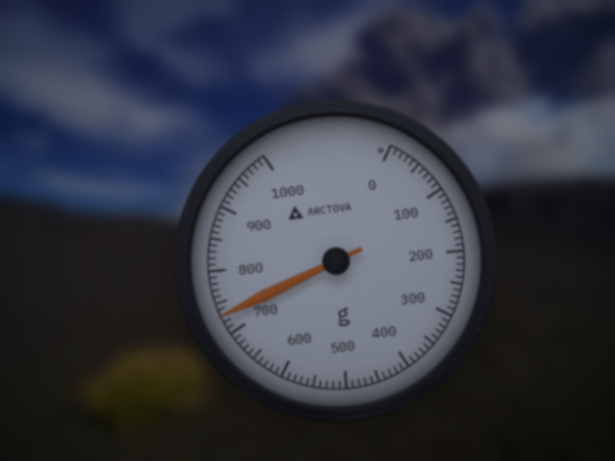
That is 730 g
